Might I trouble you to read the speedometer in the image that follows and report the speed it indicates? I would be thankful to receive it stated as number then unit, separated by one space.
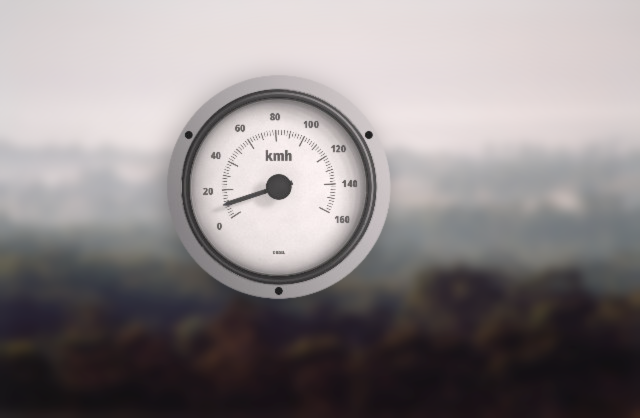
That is 10 km/h
